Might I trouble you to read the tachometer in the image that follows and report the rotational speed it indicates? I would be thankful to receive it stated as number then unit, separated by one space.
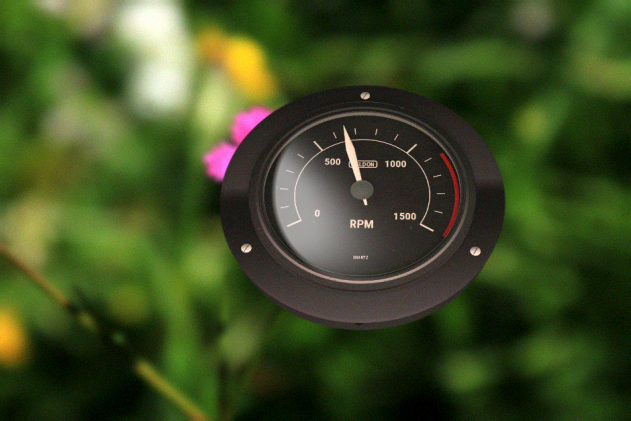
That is 650 rpm
